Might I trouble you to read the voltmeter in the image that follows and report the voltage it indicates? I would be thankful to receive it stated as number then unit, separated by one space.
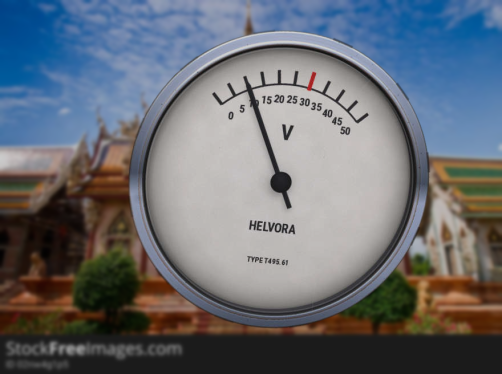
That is 10 V
